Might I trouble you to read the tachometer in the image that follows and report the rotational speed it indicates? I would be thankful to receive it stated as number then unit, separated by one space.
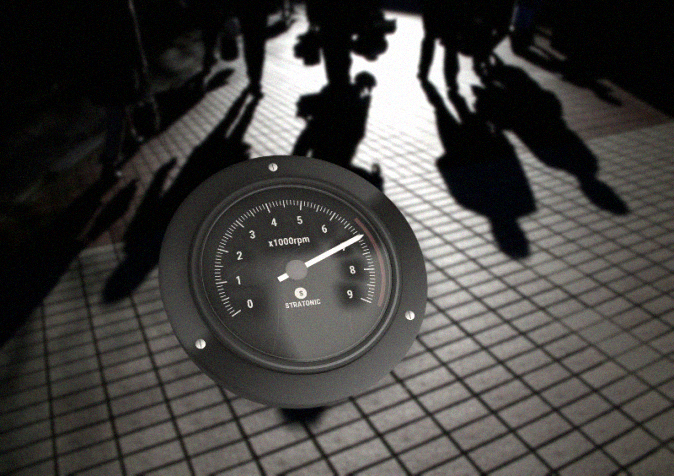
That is 7000 rpm
